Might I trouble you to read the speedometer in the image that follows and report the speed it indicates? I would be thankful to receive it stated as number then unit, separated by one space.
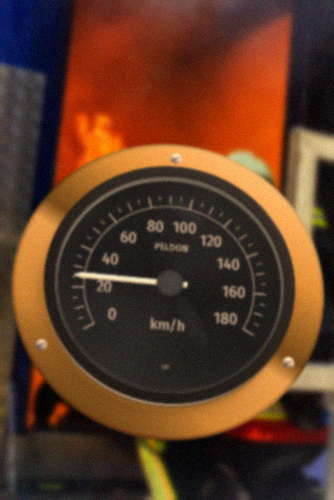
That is 25 km/h
